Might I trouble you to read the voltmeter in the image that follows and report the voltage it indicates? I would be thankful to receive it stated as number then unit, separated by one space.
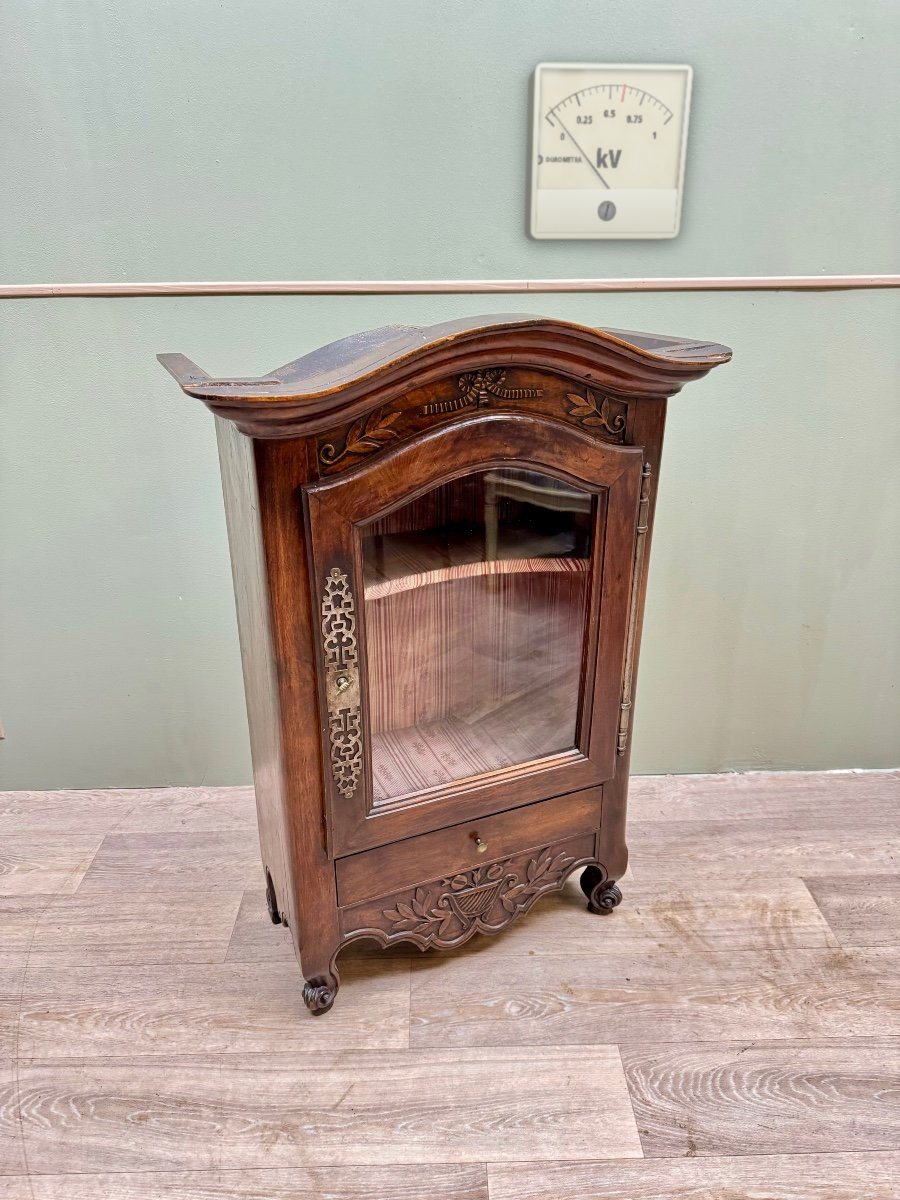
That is 0.05 kV
